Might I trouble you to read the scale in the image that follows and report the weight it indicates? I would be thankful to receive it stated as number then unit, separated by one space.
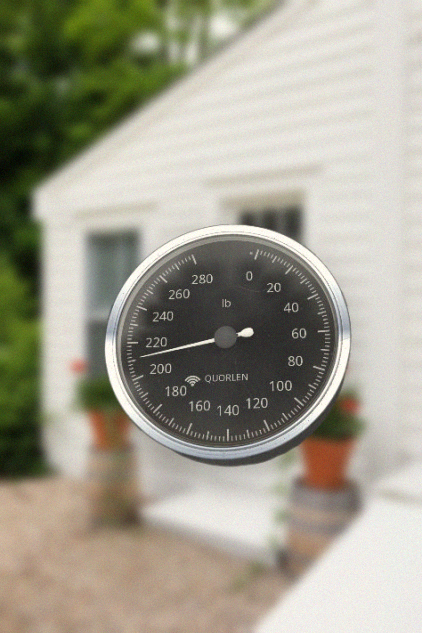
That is 210 lb
